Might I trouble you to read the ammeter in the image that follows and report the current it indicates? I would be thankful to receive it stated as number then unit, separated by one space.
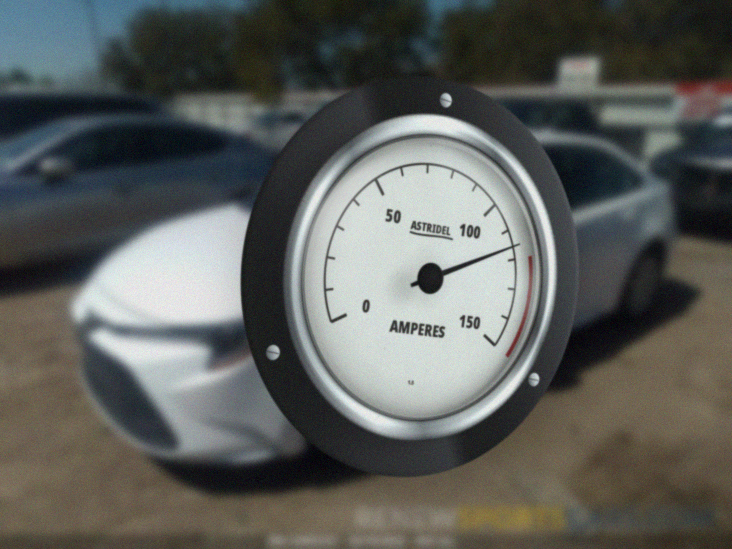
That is 115 A
